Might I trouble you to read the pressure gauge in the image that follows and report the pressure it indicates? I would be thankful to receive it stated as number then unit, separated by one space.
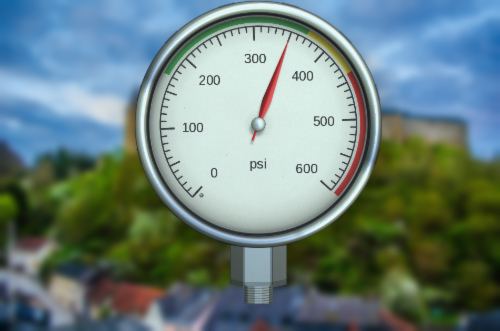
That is 350 psi
